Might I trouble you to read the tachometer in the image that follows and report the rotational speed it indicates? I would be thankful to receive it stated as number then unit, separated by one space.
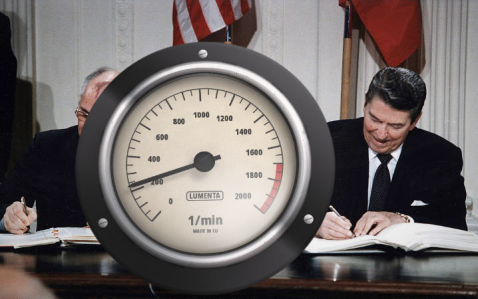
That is 225 rpm
